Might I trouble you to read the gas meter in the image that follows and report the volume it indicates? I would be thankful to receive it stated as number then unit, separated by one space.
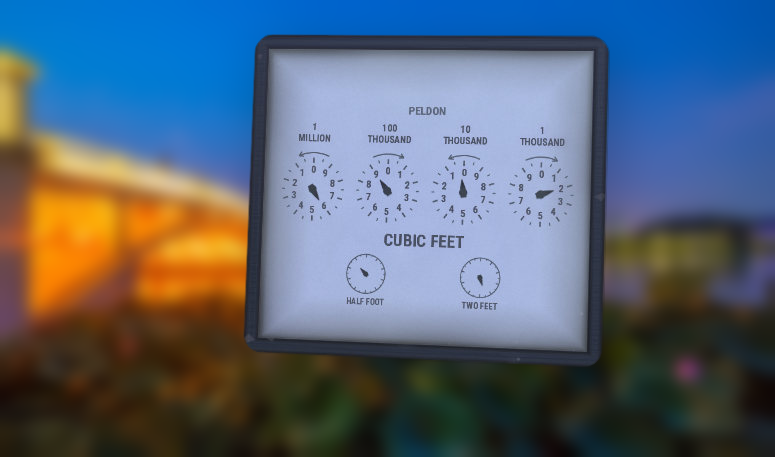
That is 590200 ft³
